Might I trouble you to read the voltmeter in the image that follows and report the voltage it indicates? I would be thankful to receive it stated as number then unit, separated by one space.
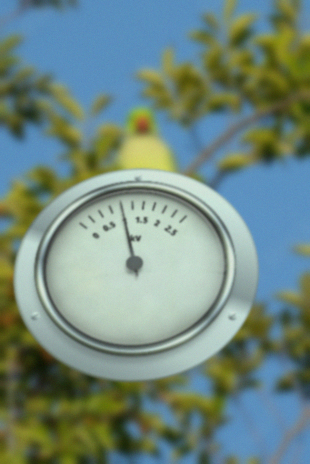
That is 1 kV
